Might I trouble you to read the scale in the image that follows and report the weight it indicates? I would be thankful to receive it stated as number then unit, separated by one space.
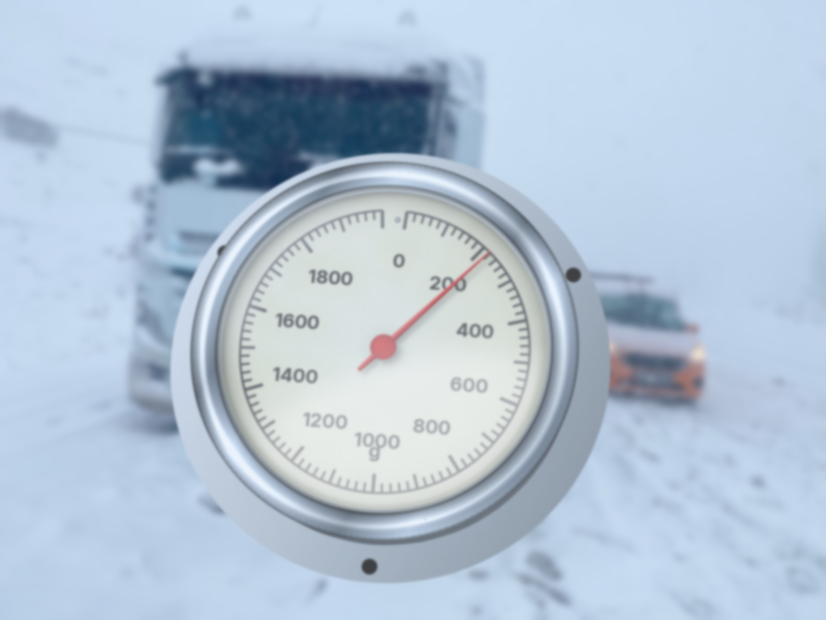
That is 220 g
